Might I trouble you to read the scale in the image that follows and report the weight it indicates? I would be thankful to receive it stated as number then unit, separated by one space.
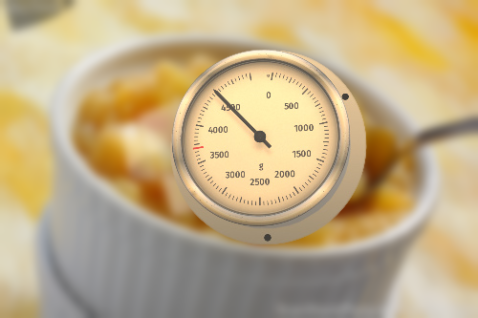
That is 4500 g
